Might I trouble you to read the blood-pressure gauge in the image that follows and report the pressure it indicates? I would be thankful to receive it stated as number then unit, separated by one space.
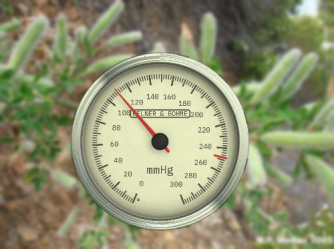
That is 110 mmHg
